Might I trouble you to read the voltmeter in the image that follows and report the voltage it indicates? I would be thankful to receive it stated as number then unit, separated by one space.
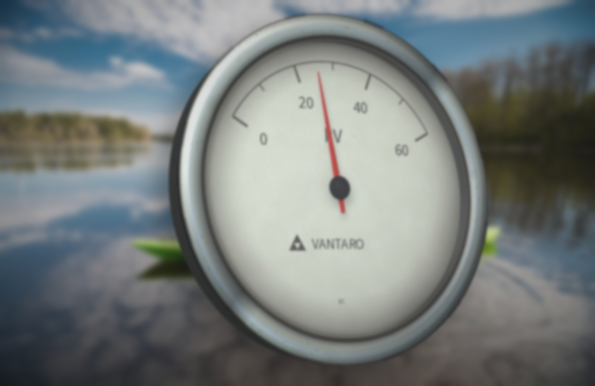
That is 25 kV
